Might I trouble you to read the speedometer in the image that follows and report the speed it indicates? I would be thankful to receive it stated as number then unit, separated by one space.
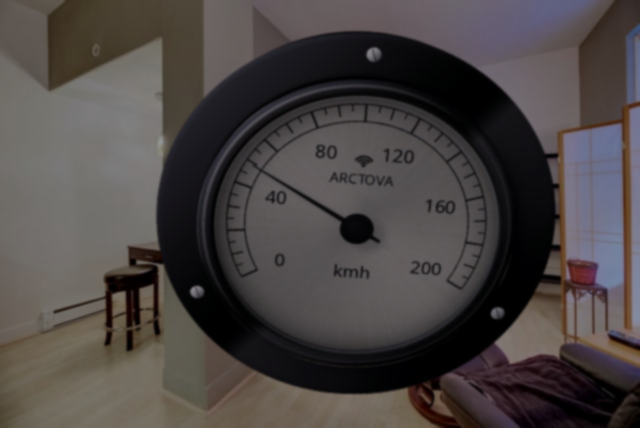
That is 50 km/h
